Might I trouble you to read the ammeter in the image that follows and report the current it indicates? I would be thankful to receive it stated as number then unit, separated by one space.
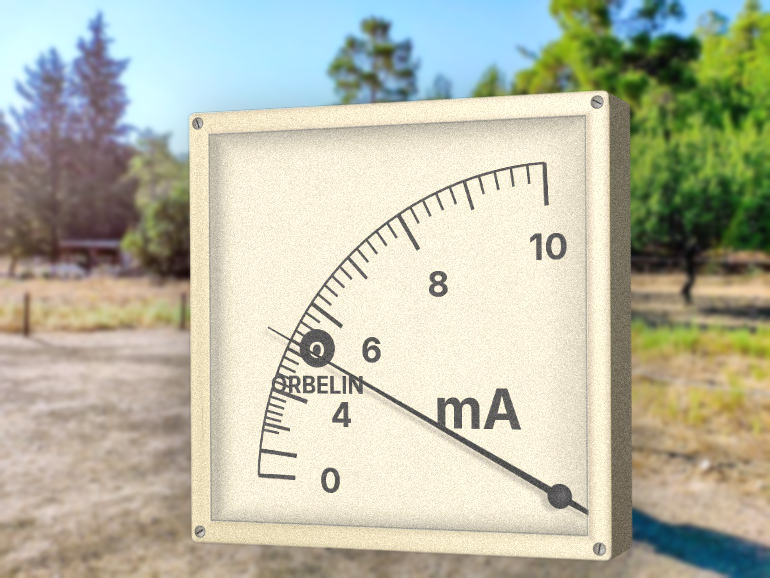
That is 5.2 mA
